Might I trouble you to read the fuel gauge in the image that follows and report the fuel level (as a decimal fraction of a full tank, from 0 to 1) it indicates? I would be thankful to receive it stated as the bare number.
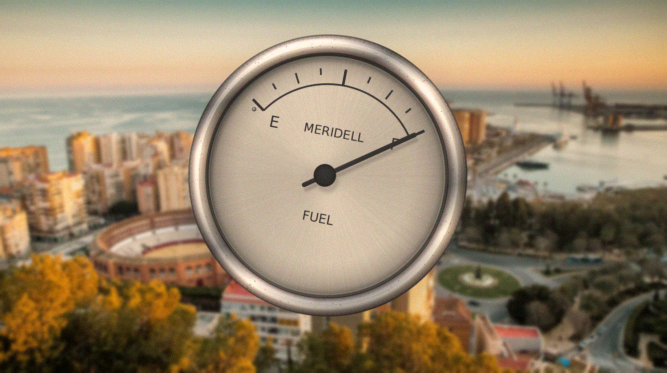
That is 1
